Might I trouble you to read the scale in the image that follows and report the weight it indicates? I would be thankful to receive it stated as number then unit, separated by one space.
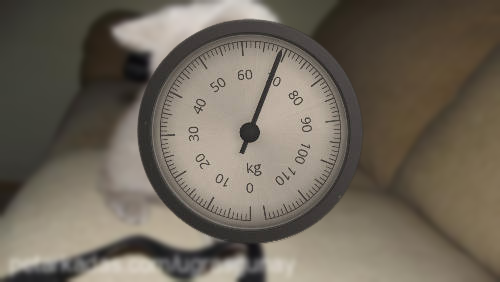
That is 69 kg
